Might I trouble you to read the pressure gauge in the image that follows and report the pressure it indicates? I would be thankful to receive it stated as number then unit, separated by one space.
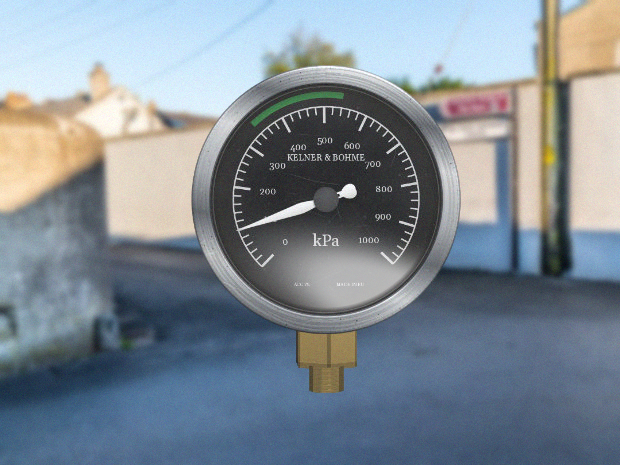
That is 100 kPa
